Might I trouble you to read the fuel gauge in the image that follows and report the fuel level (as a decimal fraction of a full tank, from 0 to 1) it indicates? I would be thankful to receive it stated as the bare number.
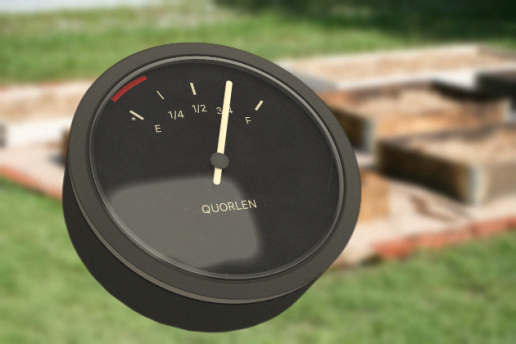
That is 0.75
